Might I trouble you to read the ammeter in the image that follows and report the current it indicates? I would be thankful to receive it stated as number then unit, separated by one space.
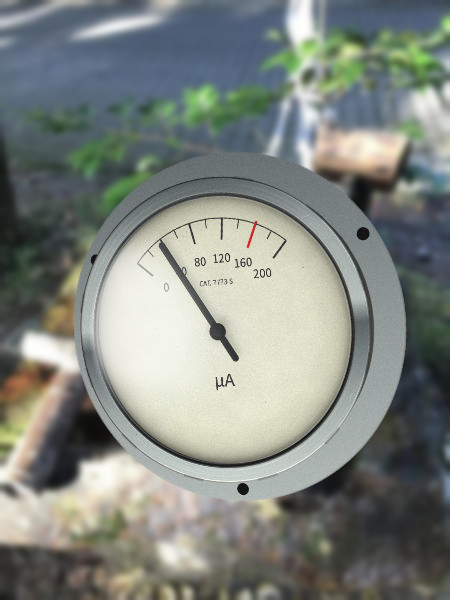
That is 40 µA
